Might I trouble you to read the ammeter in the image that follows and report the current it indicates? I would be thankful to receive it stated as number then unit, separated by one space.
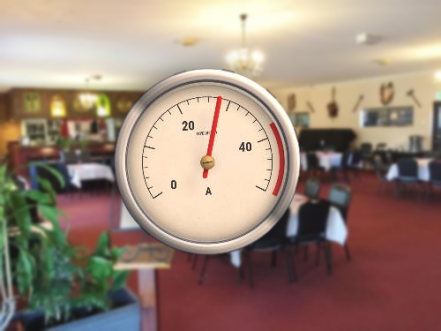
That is 28 A
